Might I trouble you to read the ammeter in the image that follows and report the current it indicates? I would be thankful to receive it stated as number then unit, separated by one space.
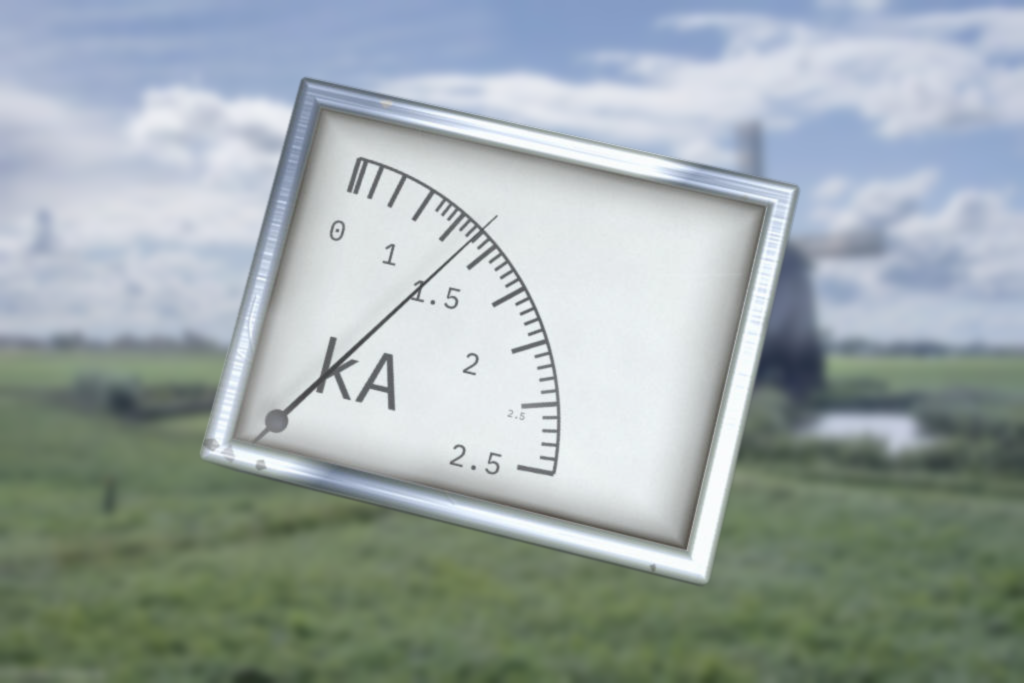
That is 1.4 kA
